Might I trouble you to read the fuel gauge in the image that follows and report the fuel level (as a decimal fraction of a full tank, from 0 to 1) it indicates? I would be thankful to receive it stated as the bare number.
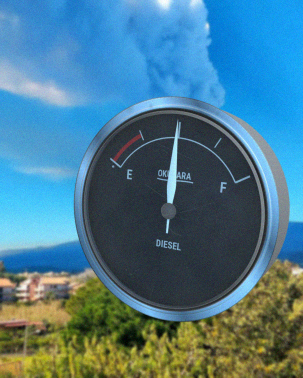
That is 0.5
